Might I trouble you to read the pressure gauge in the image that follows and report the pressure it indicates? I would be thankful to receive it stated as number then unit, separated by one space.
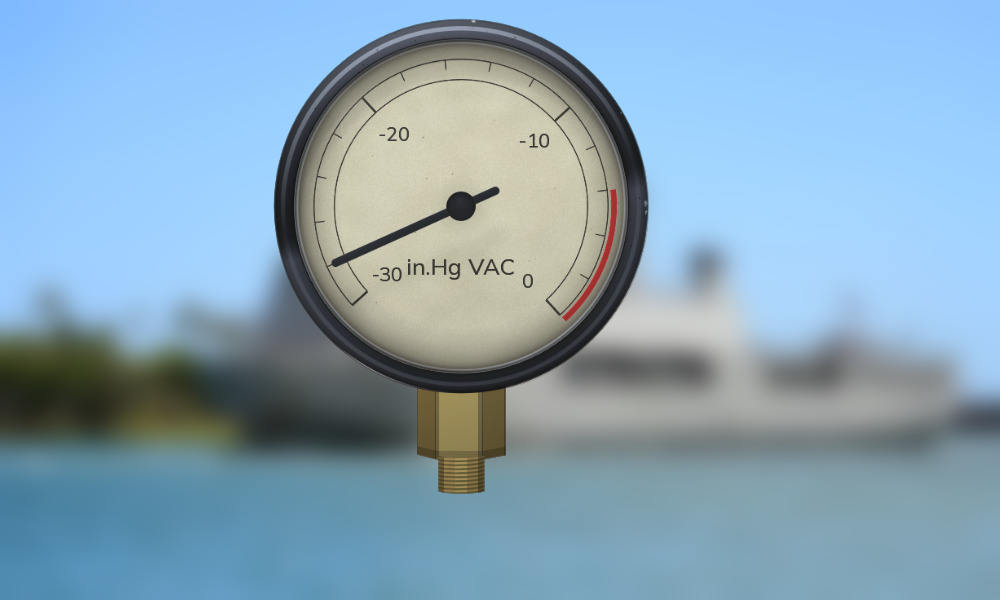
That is -28 inHg
